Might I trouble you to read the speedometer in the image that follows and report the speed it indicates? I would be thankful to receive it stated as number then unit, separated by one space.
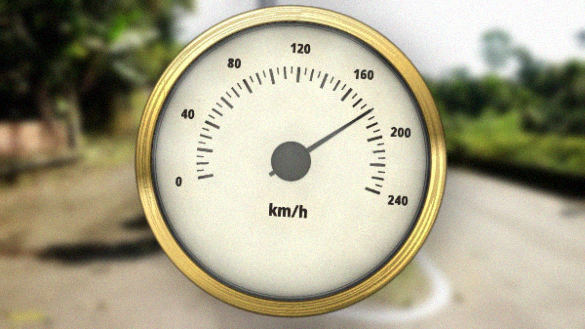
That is 180 km/h
